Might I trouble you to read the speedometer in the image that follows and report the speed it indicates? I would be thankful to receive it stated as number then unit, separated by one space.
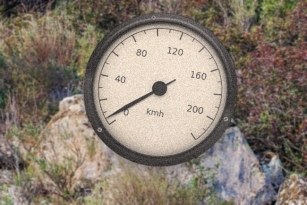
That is 5 km/h
